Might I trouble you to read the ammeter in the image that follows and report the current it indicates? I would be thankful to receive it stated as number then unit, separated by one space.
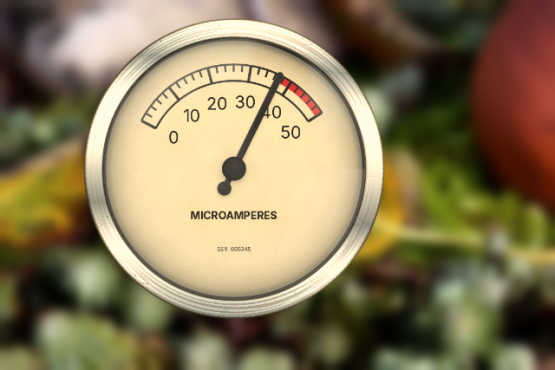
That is 37 µA
